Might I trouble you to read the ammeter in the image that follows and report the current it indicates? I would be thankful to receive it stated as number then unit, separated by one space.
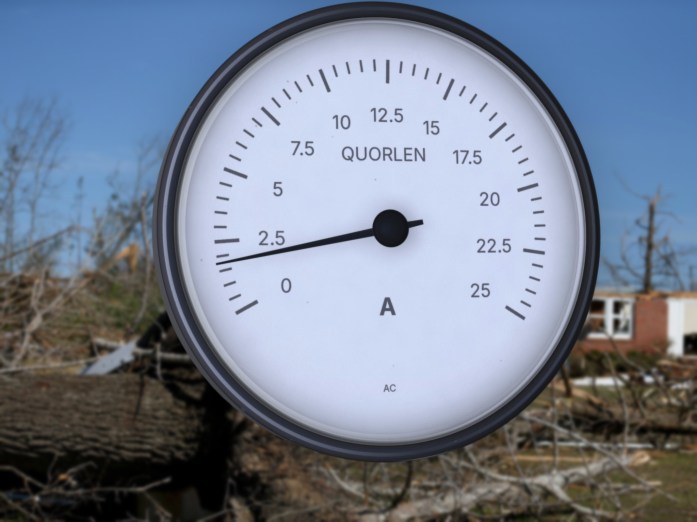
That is 1.75 A
